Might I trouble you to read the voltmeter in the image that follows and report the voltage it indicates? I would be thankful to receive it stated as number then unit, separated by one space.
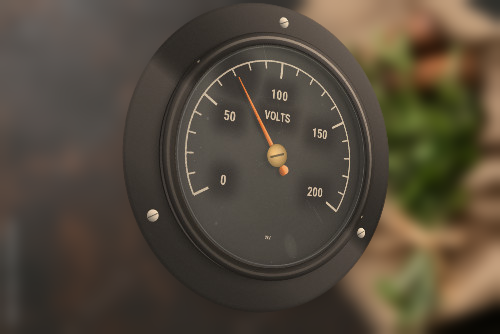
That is 70 V
